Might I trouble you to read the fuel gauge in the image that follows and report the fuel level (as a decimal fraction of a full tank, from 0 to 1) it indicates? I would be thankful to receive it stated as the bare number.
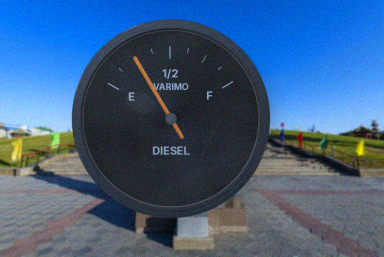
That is 0.25
